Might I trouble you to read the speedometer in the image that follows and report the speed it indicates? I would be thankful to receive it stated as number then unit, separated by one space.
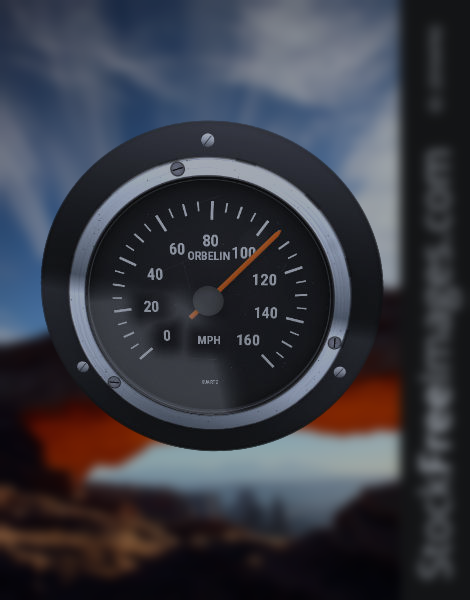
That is 105 mph
